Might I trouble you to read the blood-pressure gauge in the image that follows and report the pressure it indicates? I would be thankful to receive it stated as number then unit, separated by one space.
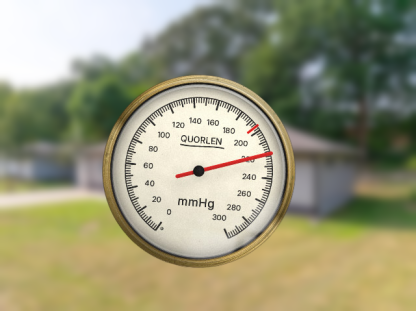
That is 220 mmHg
